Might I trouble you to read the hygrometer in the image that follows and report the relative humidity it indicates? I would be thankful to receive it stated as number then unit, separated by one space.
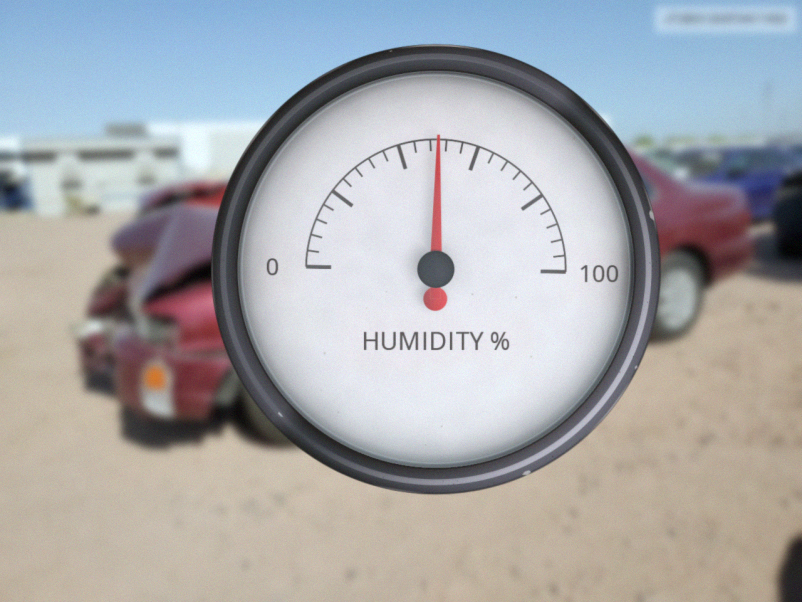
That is 50 %
